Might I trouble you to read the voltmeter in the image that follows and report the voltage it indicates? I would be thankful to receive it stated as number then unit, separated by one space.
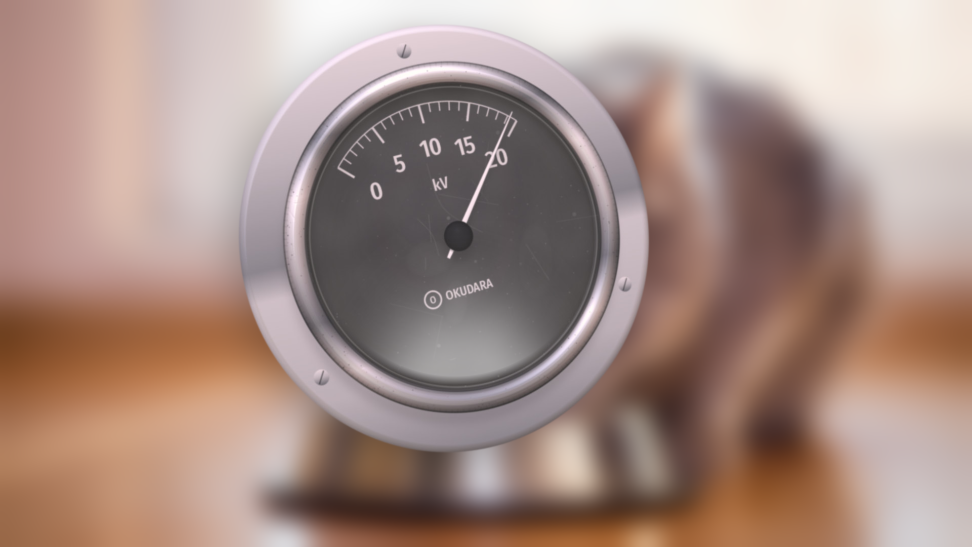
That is 19 kV
